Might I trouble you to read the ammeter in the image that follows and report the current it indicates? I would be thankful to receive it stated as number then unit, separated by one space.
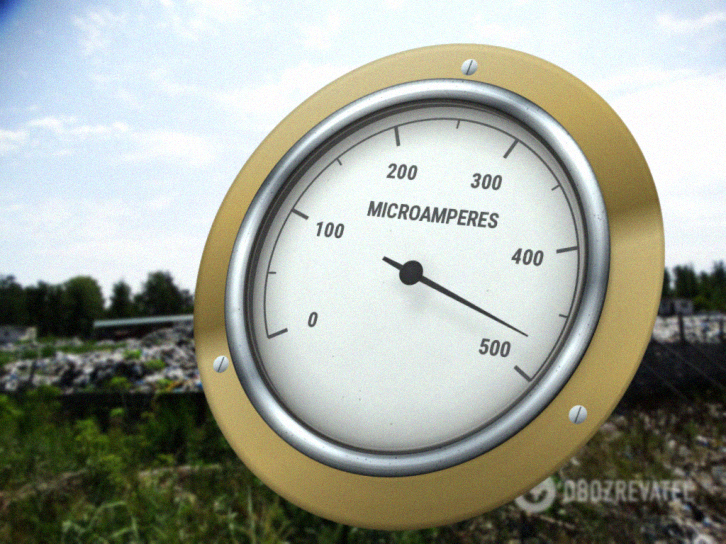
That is 475 µA
